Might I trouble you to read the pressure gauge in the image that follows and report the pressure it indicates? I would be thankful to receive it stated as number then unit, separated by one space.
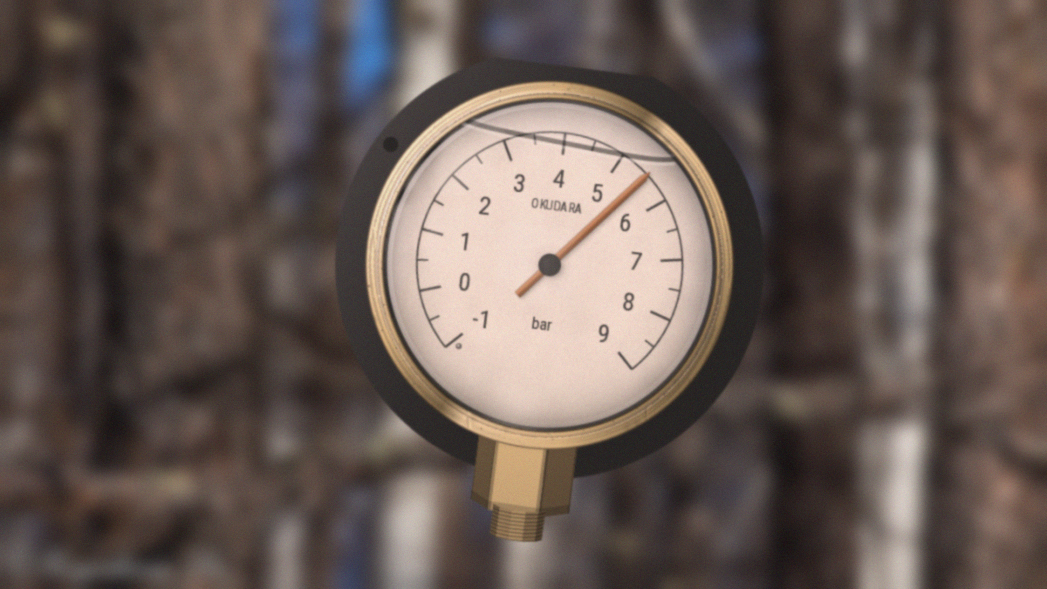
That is 5.5 bar
